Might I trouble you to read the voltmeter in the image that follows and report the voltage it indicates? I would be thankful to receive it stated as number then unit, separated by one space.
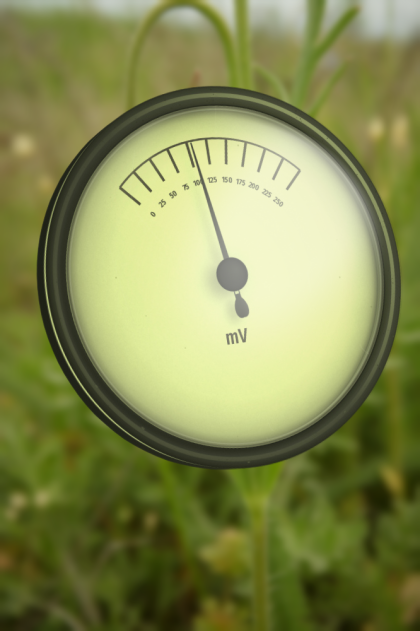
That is 100 mV
